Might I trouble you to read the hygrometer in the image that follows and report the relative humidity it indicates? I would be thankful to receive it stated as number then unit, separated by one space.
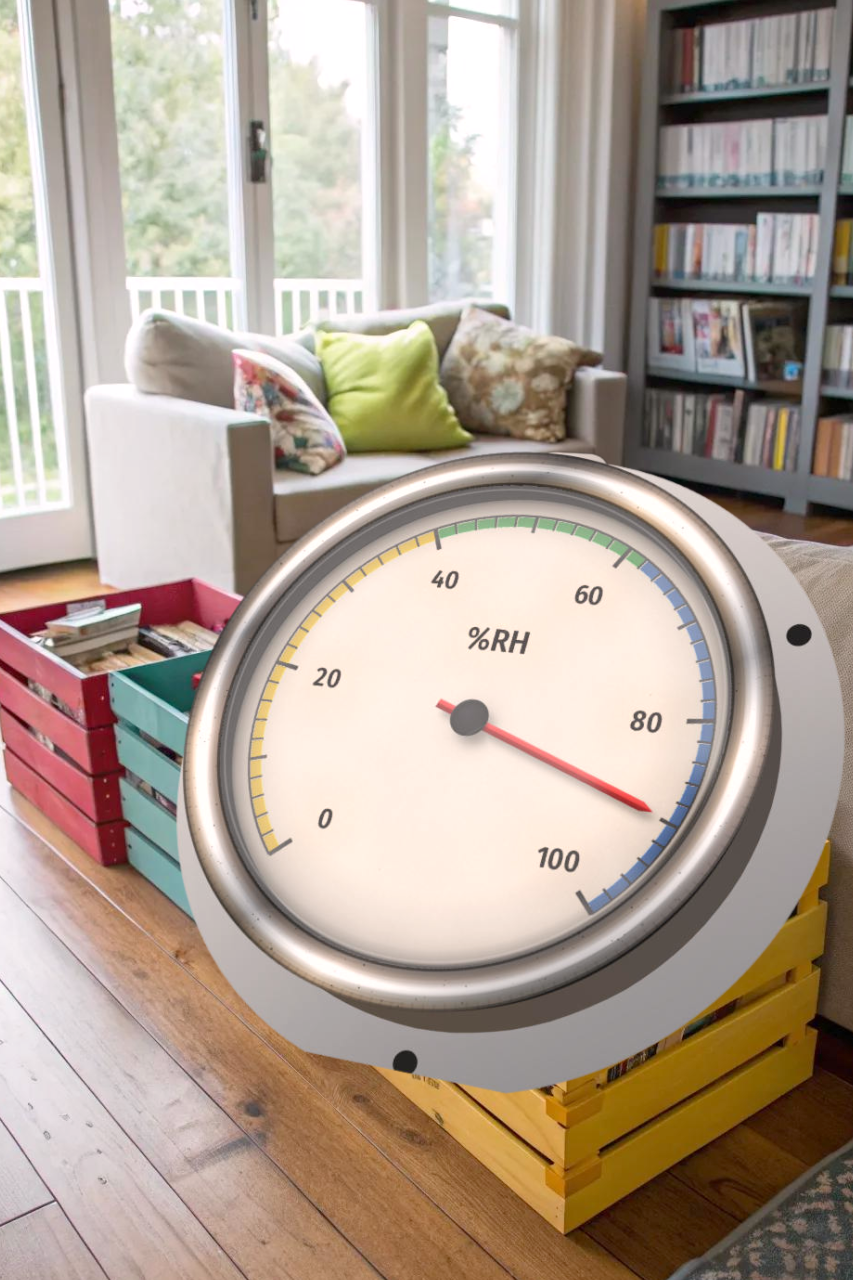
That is 90 %
